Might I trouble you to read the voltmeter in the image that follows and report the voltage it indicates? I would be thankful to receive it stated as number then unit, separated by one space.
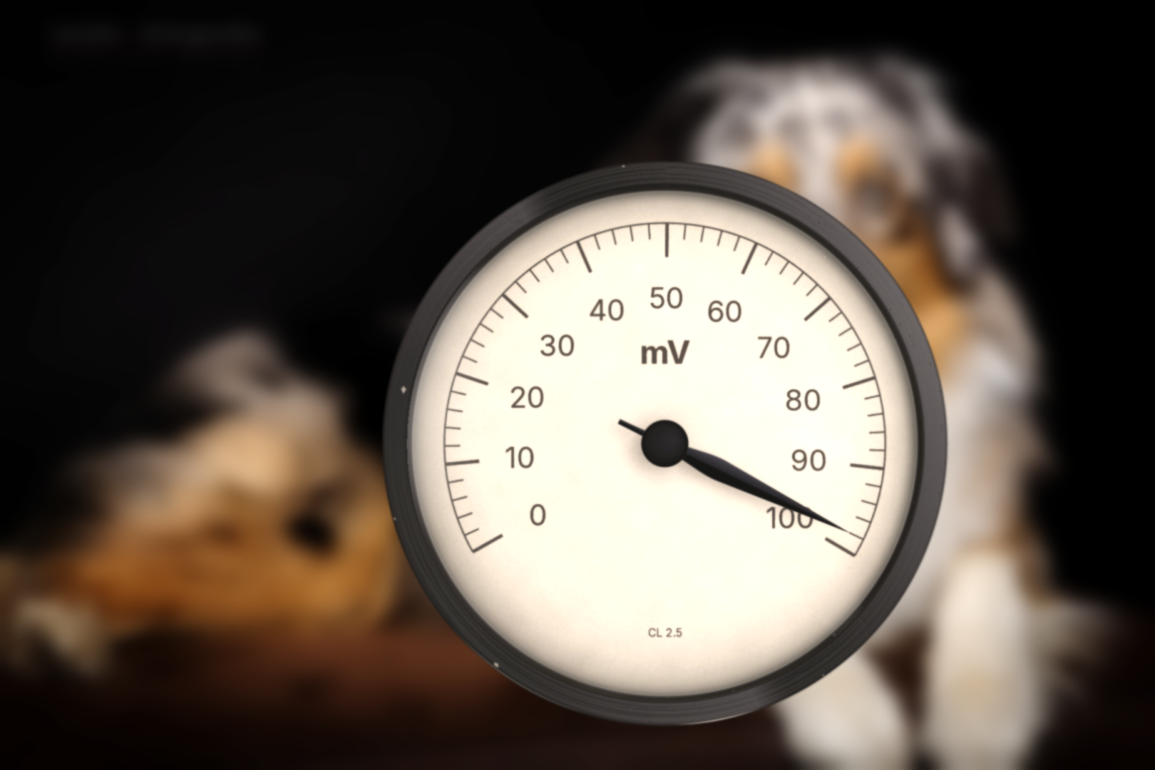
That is 98 mV
